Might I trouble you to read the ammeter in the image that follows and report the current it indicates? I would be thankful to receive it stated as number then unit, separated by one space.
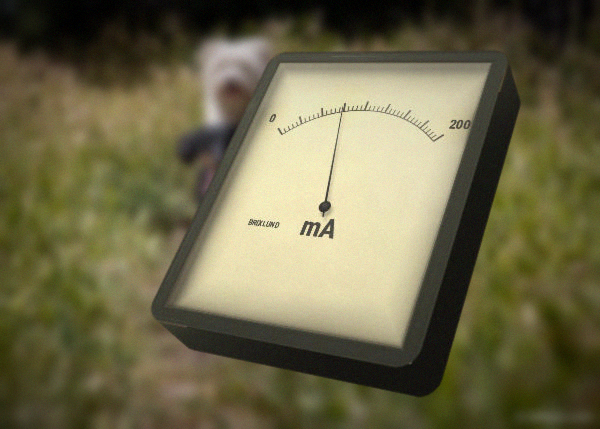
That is 75 mA
